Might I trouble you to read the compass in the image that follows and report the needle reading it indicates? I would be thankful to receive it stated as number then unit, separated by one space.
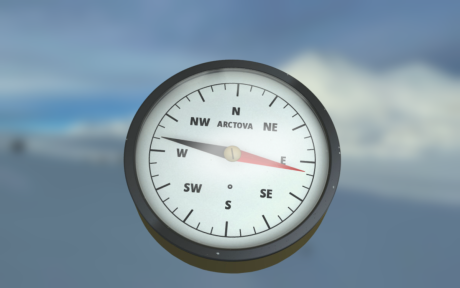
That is 100 °
